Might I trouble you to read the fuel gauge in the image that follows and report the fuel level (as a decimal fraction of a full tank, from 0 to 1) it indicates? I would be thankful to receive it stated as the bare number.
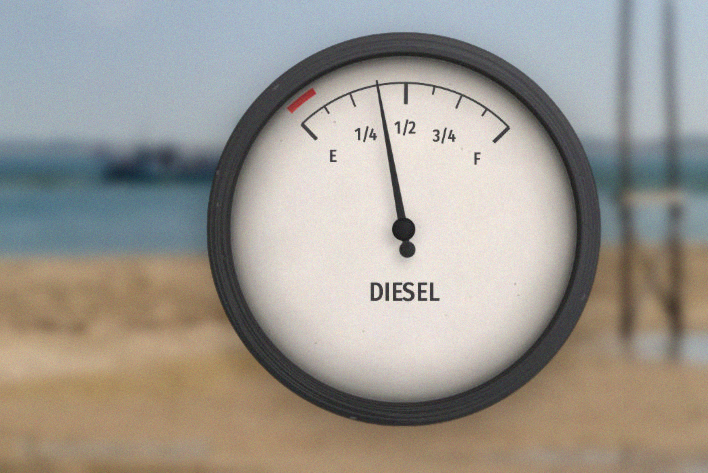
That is 0.375
